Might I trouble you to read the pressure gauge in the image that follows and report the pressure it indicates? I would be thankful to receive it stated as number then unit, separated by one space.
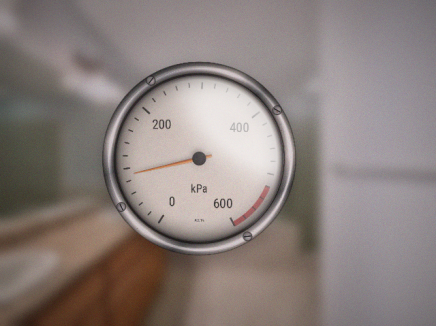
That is 90 kPa
